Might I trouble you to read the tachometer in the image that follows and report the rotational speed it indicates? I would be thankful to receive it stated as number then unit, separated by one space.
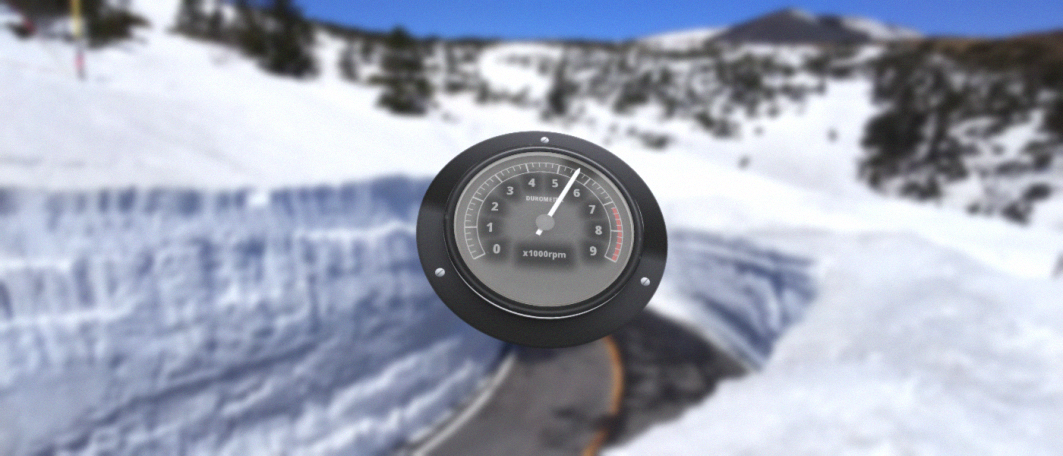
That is 5600 rpm
